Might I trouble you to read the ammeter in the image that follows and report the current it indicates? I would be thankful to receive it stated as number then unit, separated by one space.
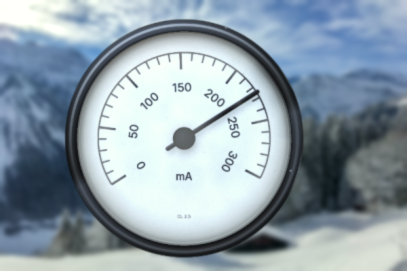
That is 225 mA
